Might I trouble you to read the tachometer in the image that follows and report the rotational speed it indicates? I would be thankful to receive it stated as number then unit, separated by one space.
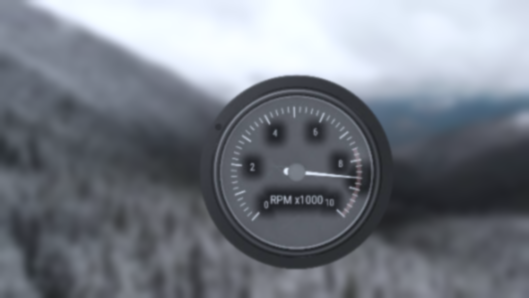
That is 8600 rpm
